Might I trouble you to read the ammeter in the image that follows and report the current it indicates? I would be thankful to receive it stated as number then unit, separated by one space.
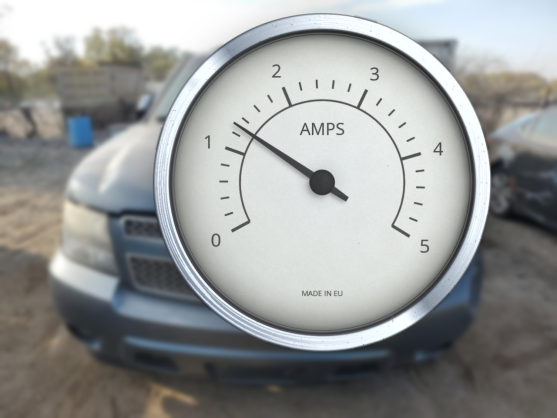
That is 1.3 A
